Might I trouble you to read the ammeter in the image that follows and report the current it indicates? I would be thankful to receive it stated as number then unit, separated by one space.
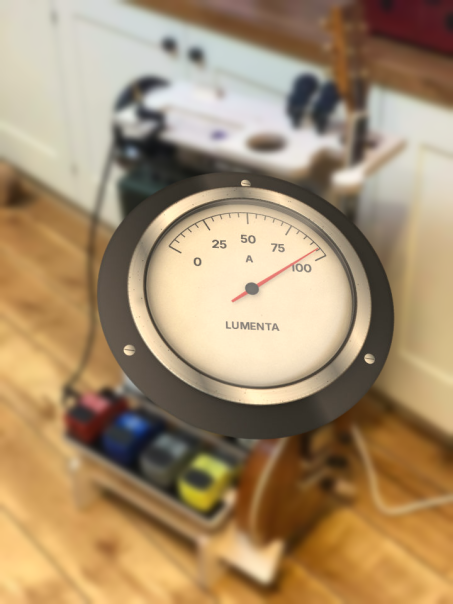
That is 95 A
